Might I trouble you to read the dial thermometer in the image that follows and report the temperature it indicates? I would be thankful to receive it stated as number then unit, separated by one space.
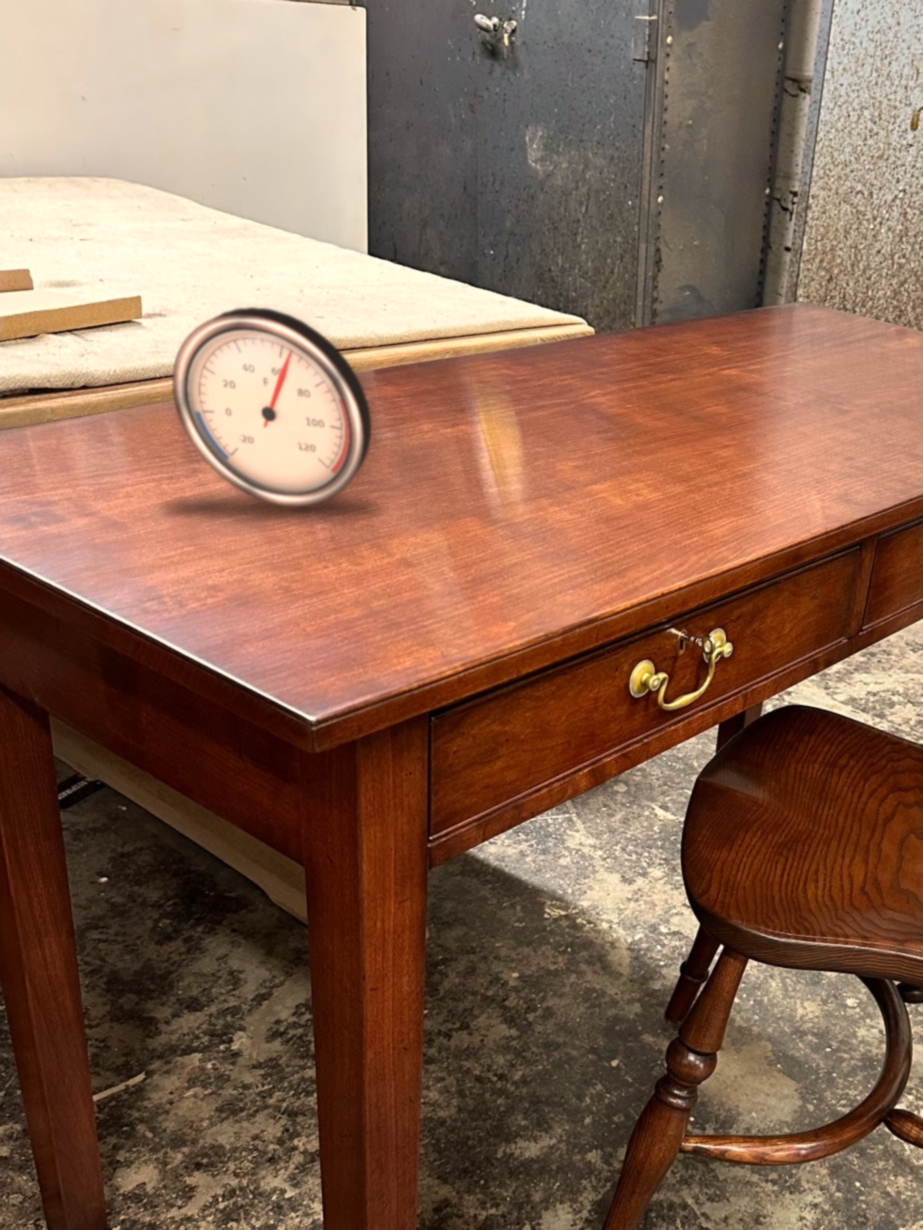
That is 64 °F
